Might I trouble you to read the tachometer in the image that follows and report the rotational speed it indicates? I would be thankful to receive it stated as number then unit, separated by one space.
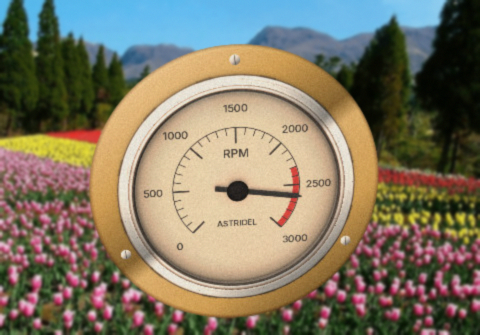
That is 2600 rpm
